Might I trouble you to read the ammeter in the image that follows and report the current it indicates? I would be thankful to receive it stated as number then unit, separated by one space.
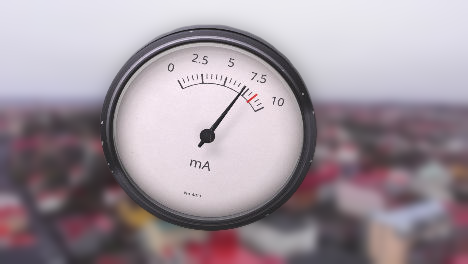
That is 7 mA
